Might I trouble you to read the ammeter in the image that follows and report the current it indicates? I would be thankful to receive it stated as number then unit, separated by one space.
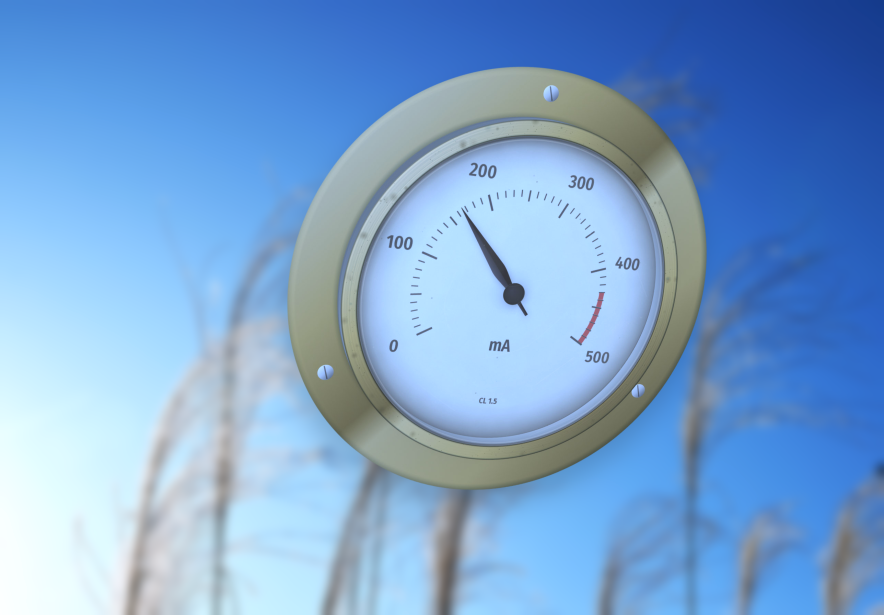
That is 165 mA
